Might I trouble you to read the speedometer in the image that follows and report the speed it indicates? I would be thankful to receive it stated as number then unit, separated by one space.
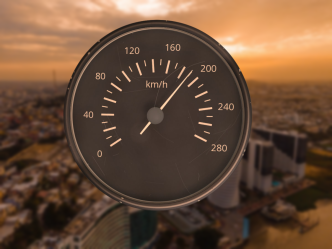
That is 190 km/h
